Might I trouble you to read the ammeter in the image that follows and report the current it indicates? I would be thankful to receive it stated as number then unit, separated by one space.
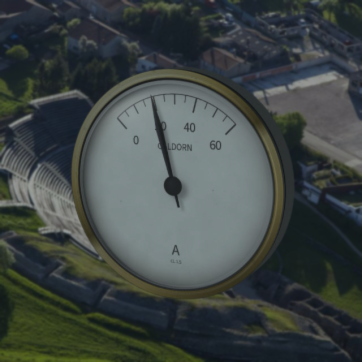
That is 20 A
